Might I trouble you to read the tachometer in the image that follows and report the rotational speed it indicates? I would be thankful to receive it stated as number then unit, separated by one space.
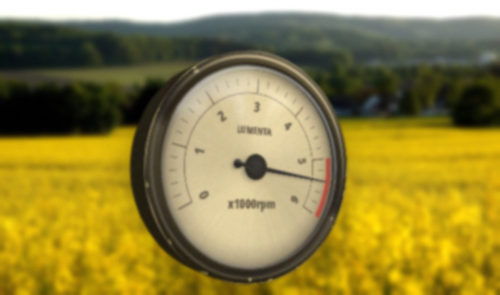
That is 5400 rpm
